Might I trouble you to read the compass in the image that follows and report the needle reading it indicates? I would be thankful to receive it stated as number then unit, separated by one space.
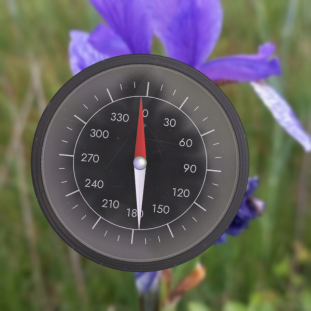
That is 355 °
